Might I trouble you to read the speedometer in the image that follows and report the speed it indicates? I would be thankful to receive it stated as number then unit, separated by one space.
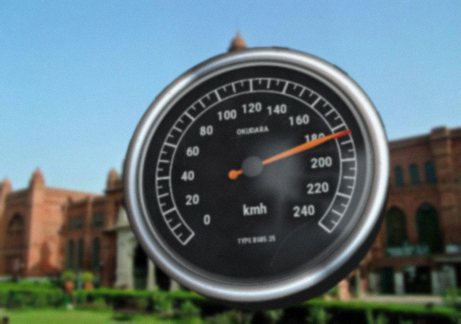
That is 185 km/h
